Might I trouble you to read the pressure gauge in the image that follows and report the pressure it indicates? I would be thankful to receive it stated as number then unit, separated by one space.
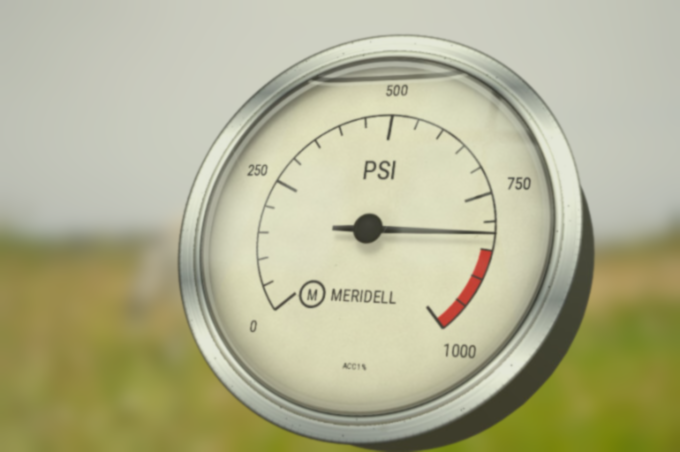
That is 825 psi
